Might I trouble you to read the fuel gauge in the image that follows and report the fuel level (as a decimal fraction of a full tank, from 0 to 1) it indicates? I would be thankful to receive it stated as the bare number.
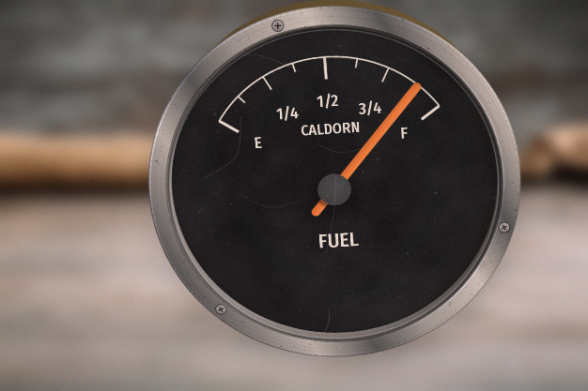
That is 0.875
